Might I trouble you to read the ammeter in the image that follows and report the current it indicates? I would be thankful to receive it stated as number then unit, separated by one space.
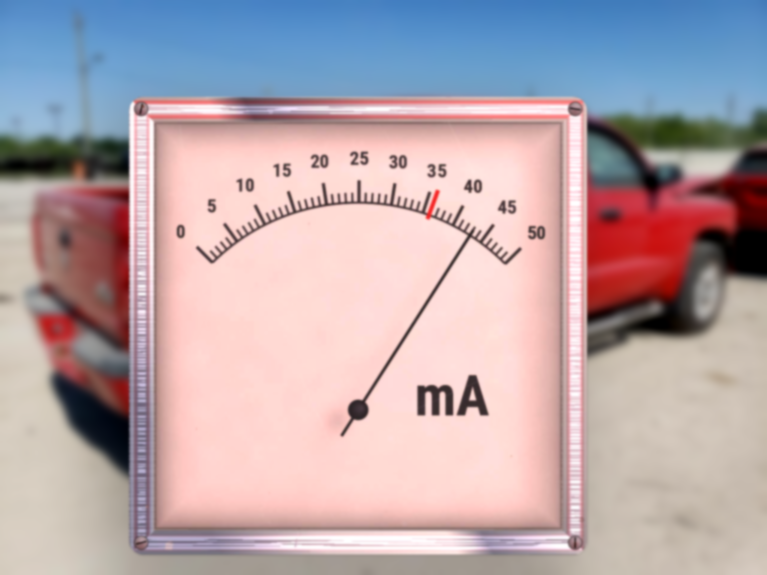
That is 43 mA
